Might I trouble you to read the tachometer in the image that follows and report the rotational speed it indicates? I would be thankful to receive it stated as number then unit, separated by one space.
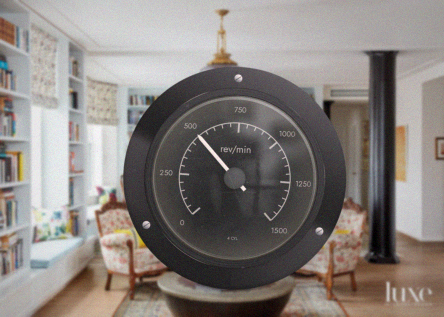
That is 500 rpm
